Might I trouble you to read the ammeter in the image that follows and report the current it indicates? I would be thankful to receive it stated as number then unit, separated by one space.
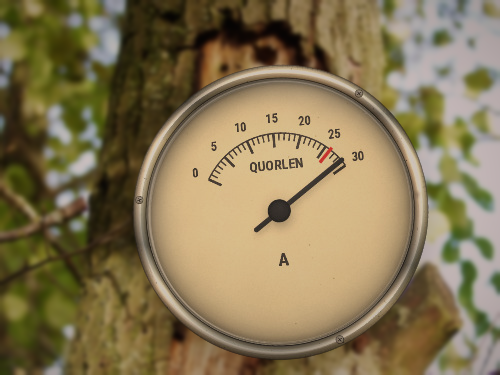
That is 29 A
